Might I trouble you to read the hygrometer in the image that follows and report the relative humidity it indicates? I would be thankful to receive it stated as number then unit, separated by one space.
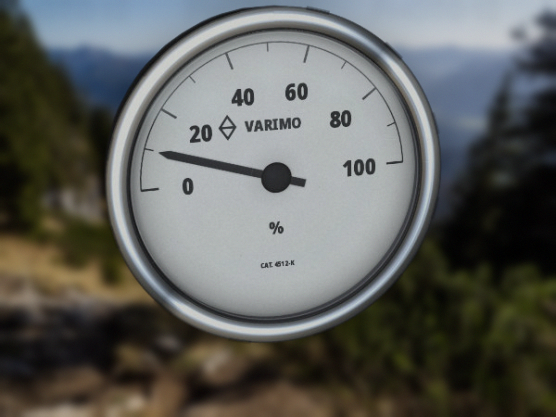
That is 10 %
